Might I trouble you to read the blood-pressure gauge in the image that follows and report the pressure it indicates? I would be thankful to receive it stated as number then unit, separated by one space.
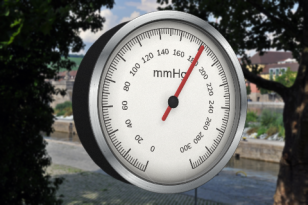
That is 180 mmHg
